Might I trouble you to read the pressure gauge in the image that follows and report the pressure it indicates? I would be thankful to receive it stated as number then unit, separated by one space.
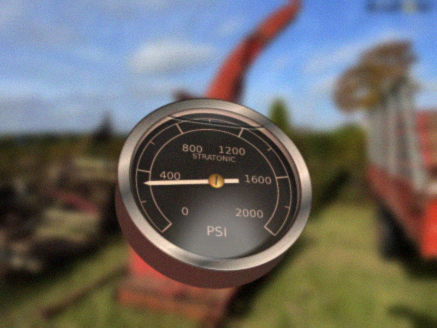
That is 300 psi
